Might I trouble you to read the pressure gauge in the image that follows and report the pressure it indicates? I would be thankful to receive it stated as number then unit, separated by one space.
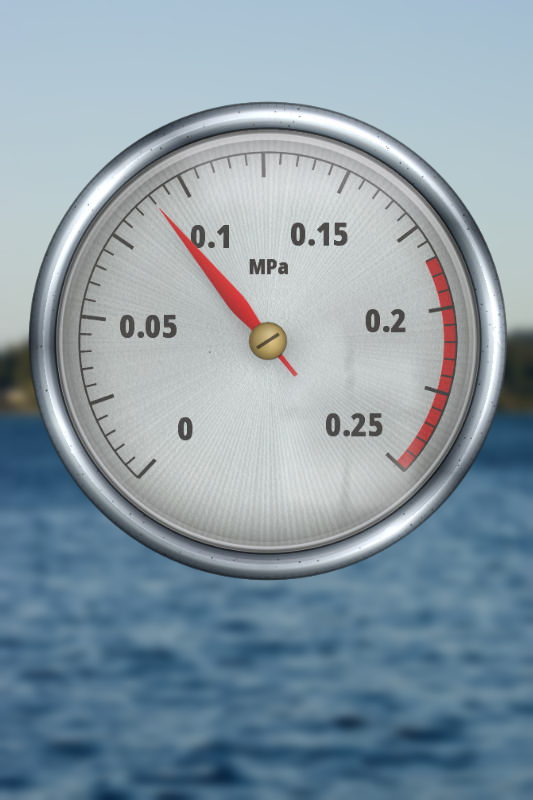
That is 0.09 MPa
